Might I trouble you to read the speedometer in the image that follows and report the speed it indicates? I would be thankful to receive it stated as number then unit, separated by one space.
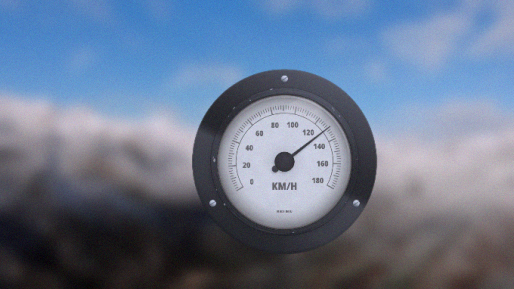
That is 130 km/h
